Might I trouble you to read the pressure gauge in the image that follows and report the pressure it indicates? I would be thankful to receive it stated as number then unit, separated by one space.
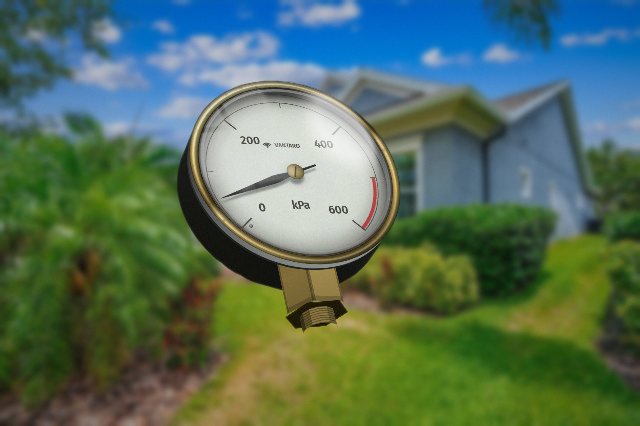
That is 50 kPa
